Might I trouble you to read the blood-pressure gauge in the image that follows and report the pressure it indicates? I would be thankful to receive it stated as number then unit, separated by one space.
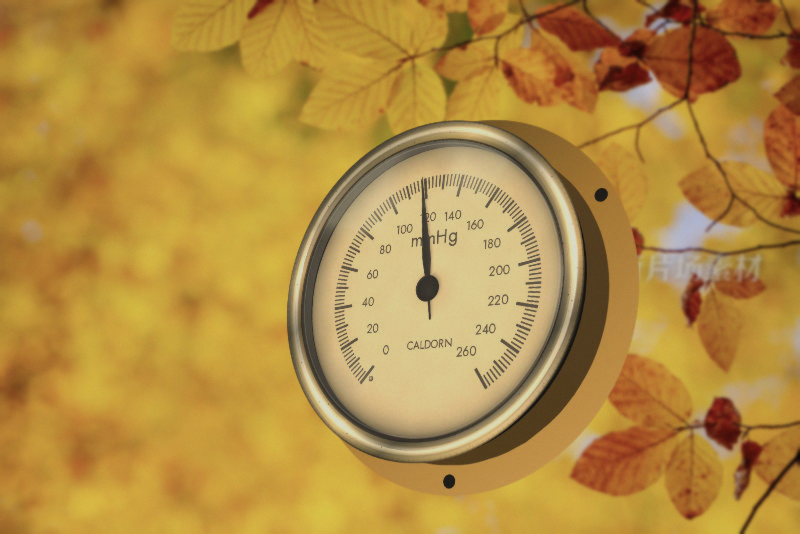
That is 120 mmHg
